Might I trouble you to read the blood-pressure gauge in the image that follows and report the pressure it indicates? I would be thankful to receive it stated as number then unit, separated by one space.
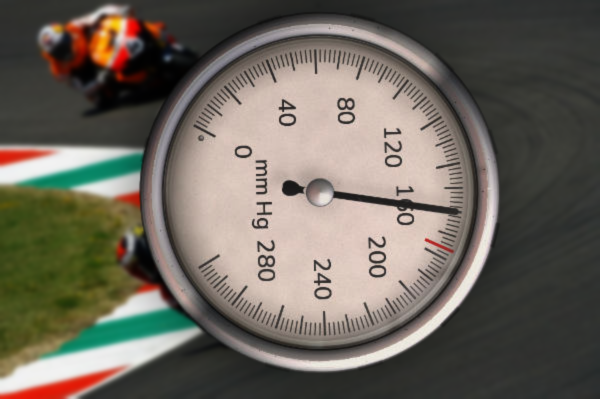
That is 160 mmHg
